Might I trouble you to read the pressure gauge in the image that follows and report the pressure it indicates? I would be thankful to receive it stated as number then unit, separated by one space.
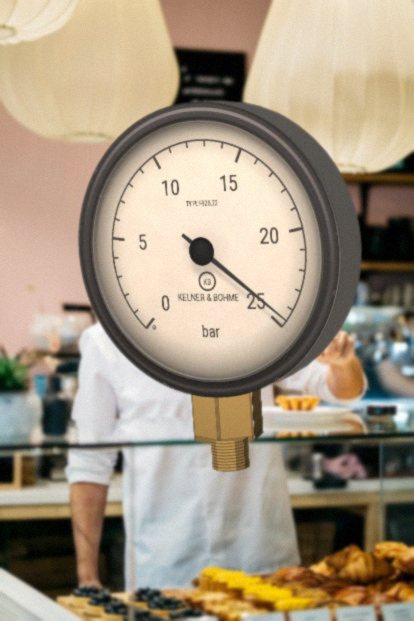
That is 24.5 bar
